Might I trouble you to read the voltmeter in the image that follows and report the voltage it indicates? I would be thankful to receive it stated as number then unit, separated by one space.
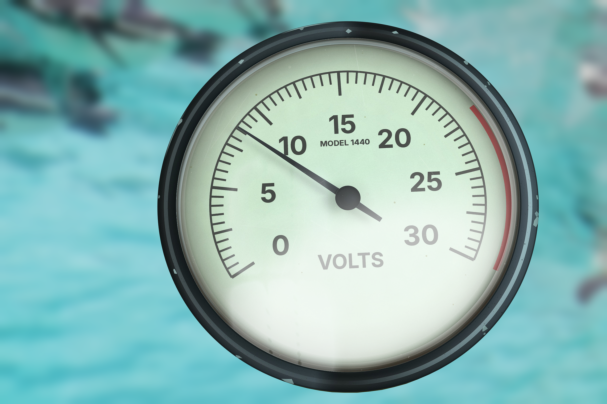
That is 8.5 V
